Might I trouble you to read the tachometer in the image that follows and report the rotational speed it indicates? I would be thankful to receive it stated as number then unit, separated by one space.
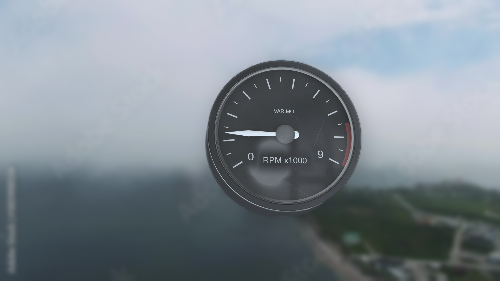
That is 1250 rpm
